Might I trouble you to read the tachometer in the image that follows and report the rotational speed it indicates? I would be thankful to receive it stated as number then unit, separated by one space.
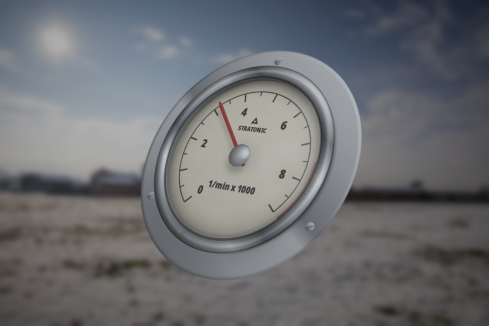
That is 3250 rpm
